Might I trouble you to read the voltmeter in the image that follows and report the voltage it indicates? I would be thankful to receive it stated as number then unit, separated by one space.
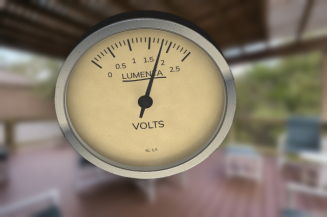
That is 1.8 V
